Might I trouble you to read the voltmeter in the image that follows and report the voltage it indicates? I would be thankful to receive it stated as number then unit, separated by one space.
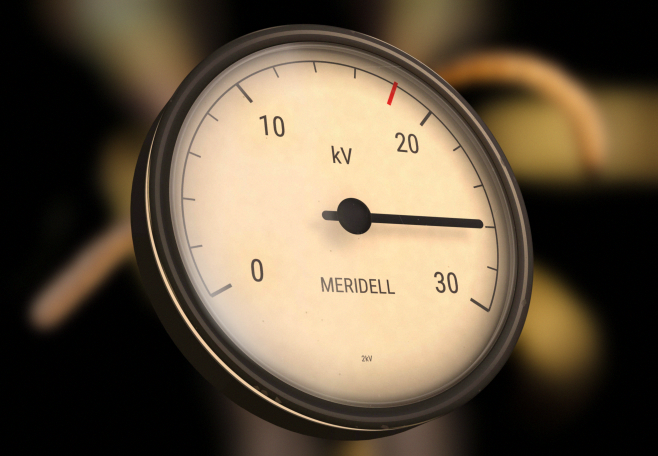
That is 26 kV
